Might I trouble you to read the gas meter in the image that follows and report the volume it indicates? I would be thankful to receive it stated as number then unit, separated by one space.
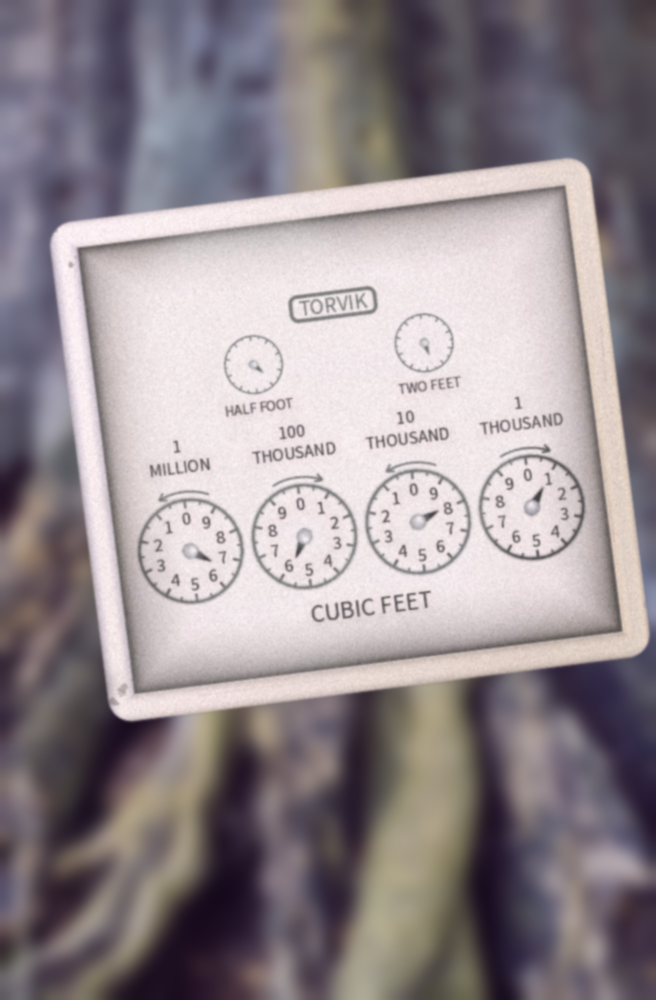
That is 658100 ft³
